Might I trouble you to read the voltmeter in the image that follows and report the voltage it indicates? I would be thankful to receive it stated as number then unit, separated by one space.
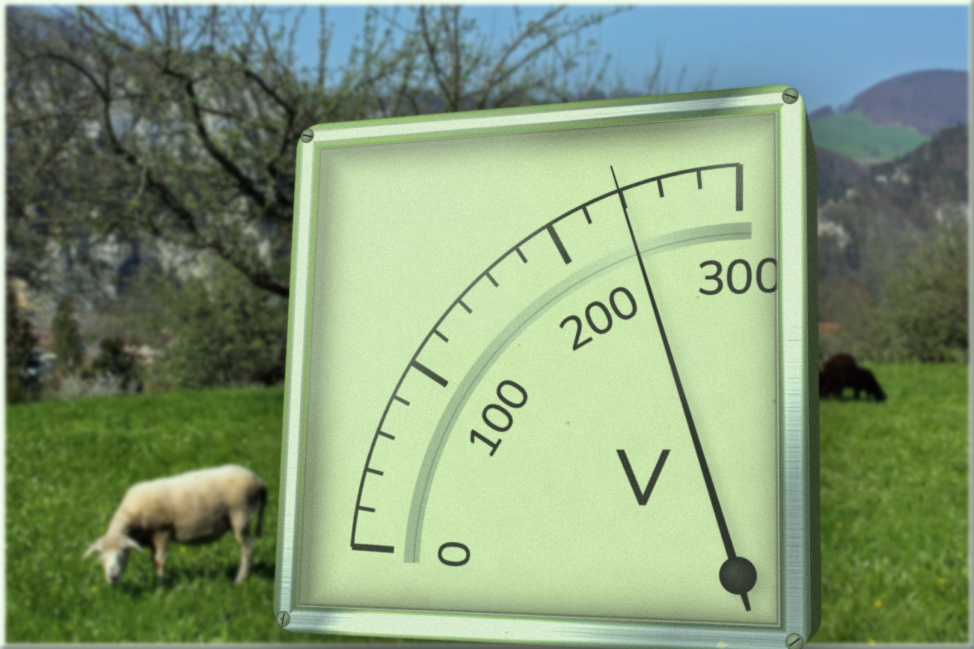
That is 240 V
